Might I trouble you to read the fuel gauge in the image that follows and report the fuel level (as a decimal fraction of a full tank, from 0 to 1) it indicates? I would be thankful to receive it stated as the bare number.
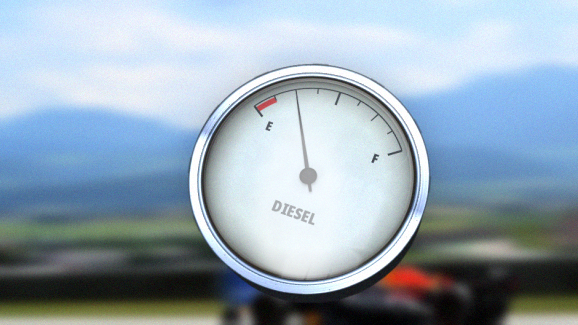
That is 0.25
